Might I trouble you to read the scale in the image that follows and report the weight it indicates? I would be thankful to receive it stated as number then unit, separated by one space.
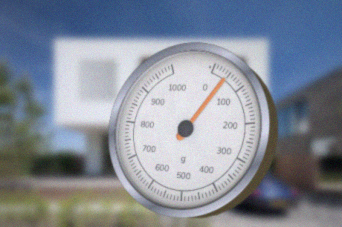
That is 50 g
